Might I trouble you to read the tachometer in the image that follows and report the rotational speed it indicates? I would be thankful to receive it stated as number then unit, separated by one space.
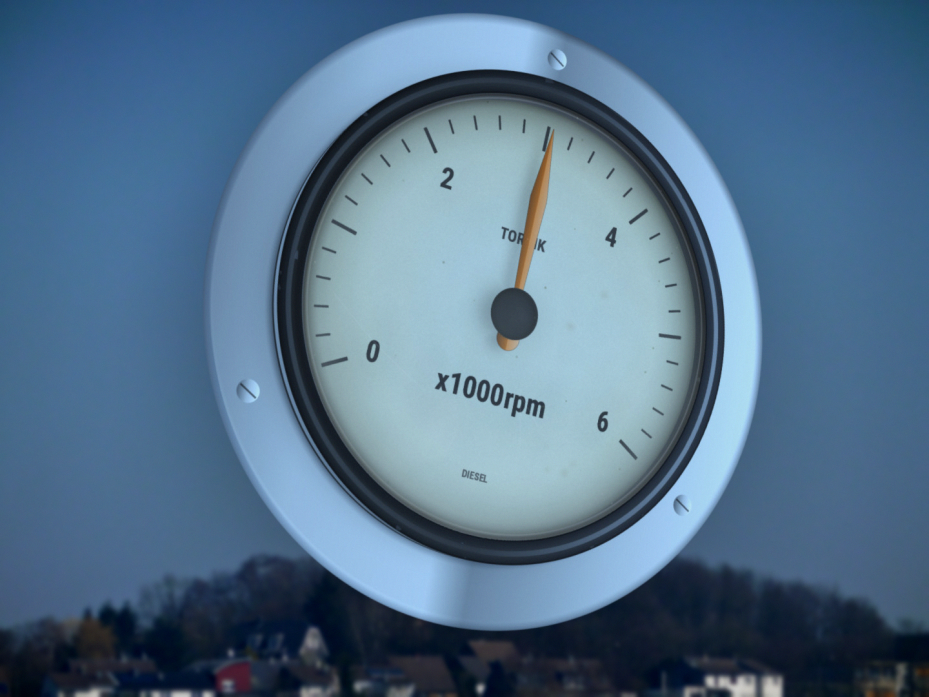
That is 3000 rpm
